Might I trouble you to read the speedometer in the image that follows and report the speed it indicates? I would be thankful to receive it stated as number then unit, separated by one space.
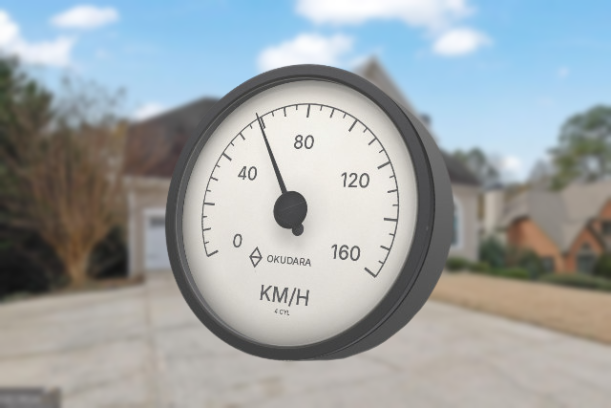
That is 60 km/h
